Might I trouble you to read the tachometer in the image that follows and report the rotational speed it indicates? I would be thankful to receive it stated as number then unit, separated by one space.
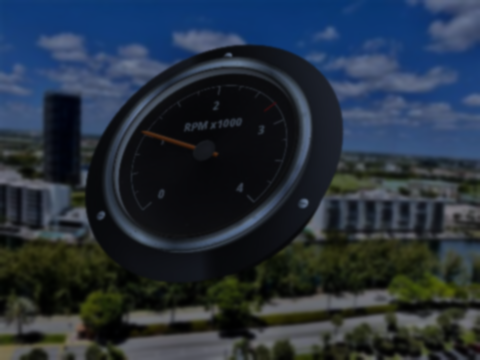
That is 1000 rpm
